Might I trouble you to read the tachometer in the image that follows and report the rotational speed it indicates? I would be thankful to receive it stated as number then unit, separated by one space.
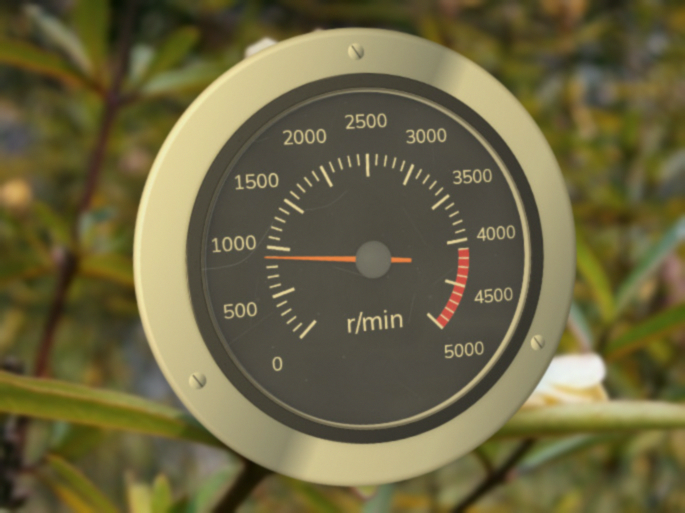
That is 900 rpm
